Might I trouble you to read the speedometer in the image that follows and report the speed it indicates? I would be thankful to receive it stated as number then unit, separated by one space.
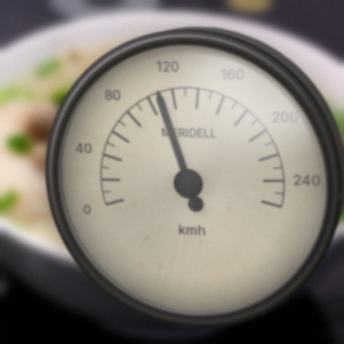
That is 110 km/h
